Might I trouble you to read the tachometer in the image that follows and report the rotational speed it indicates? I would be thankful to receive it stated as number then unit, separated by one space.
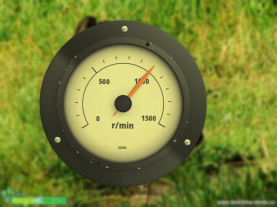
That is 1000 rpm
